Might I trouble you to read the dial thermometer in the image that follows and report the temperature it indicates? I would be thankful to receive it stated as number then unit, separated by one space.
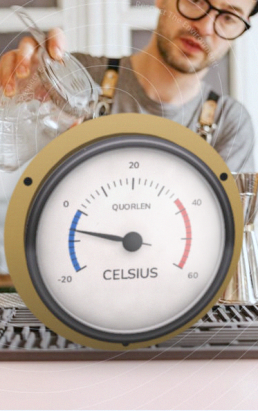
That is -6 °C
